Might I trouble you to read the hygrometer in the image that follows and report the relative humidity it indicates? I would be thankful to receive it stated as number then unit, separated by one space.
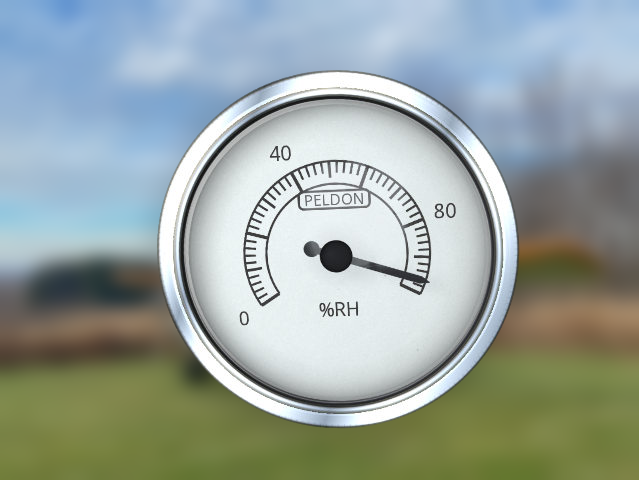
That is 96 %
